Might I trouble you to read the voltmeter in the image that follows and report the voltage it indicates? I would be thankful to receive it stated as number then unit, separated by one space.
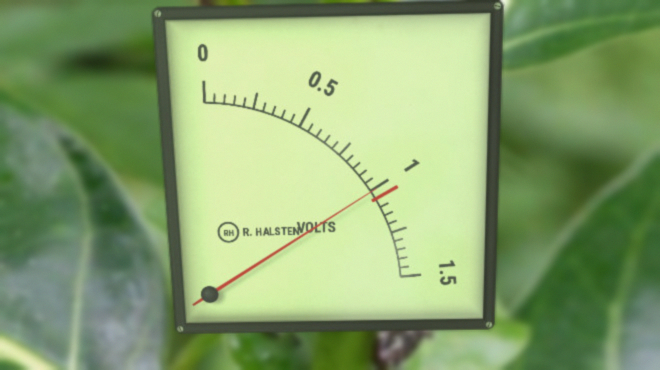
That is 1 V
